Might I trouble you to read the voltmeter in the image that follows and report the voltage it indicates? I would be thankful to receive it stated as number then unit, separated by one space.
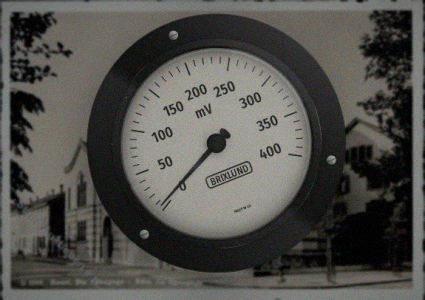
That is 5 mV
